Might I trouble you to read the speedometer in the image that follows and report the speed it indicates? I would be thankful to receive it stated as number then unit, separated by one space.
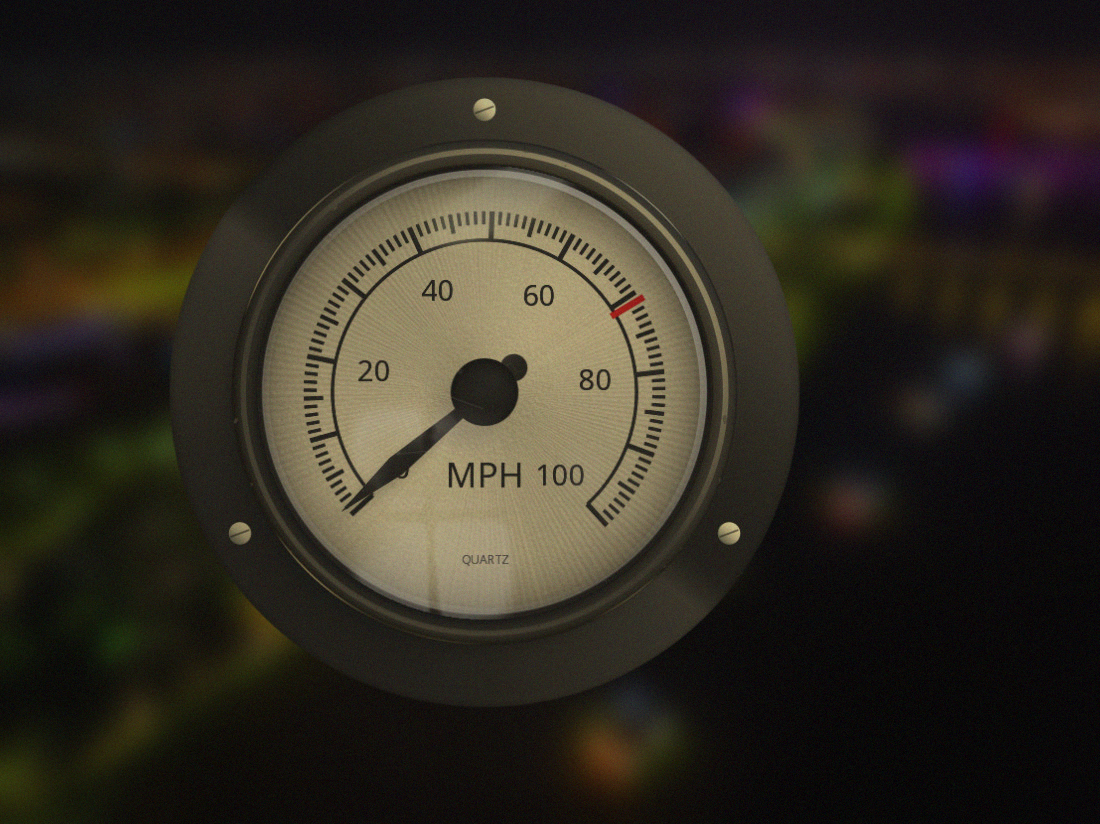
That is 1 mph
